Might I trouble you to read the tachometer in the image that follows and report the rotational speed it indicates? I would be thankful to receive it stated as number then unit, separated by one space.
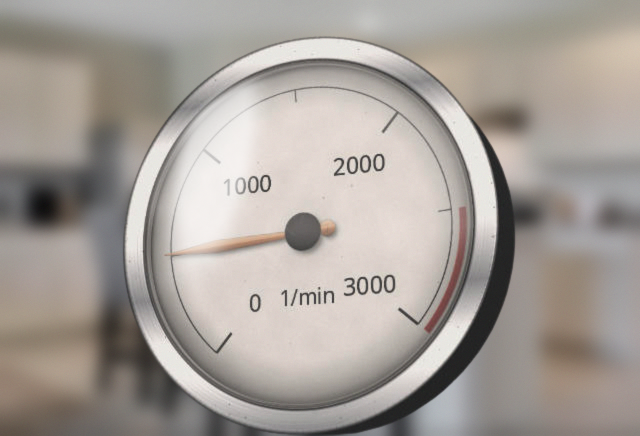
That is 500 rpm
